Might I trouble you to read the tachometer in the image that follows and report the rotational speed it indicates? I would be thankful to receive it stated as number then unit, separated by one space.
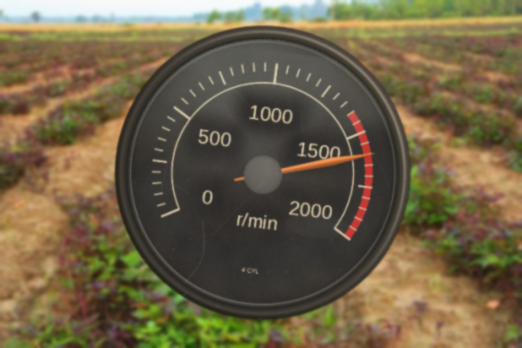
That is 1600 rpm
